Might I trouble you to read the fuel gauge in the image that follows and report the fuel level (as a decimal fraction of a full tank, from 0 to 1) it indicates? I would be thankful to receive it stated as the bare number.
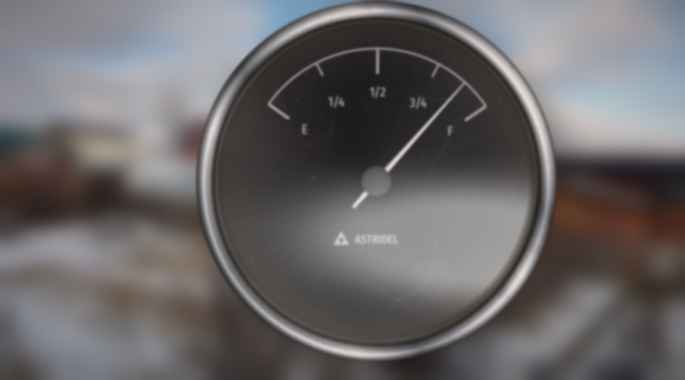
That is 0.875
